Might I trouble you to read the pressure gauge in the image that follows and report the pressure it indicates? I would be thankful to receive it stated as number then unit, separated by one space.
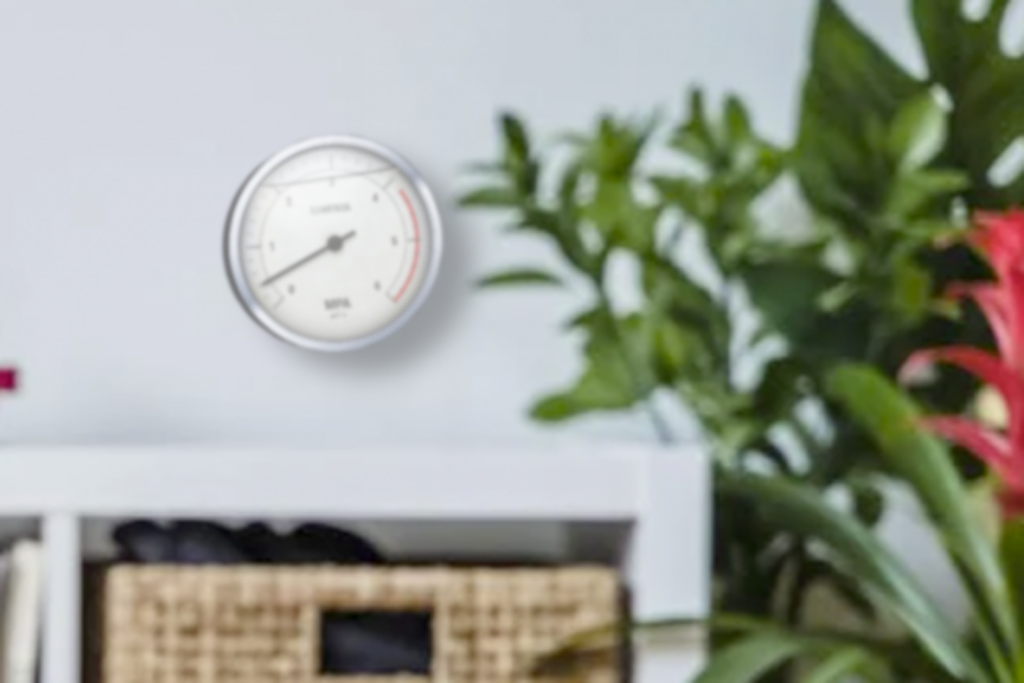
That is 0.4 MPa
